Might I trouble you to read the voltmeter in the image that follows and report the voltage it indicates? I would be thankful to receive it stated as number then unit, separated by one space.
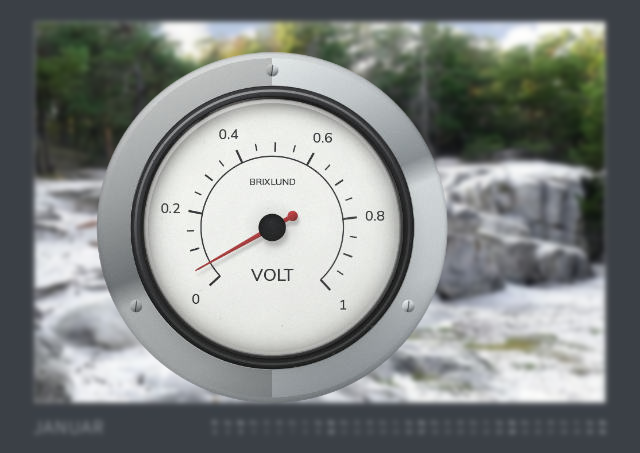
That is 0.05 V
